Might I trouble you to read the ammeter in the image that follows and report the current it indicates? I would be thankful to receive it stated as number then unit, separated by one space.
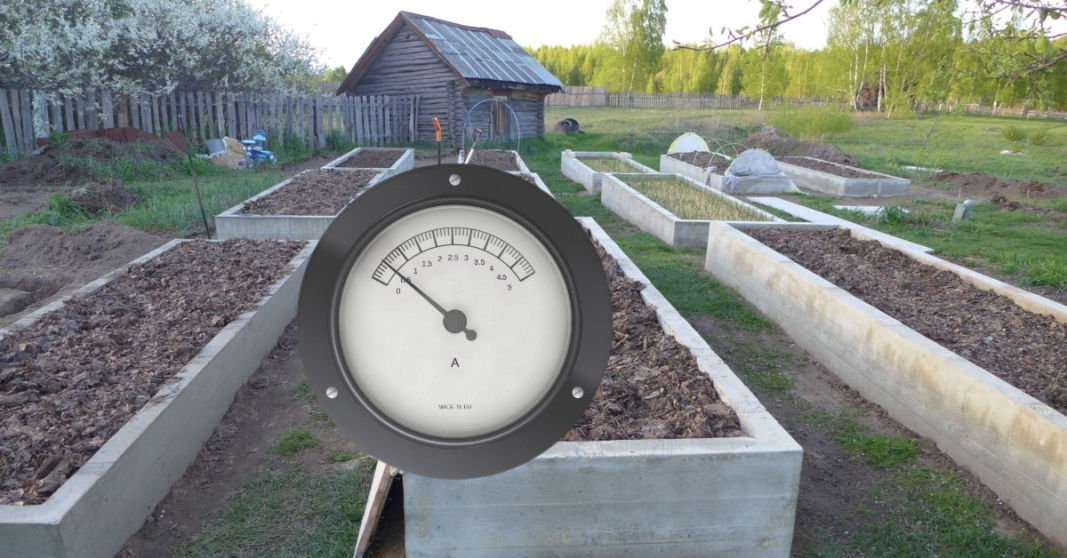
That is 0.5 A
